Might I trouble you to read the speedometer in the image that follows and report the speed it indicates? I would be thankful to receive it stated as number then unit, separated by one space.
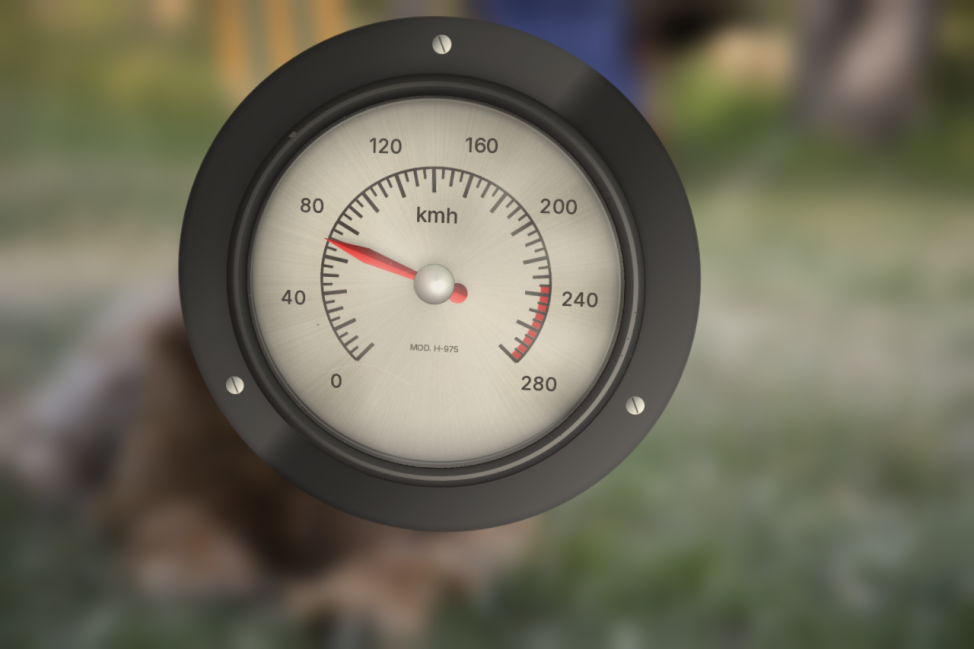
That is 70 km/h
